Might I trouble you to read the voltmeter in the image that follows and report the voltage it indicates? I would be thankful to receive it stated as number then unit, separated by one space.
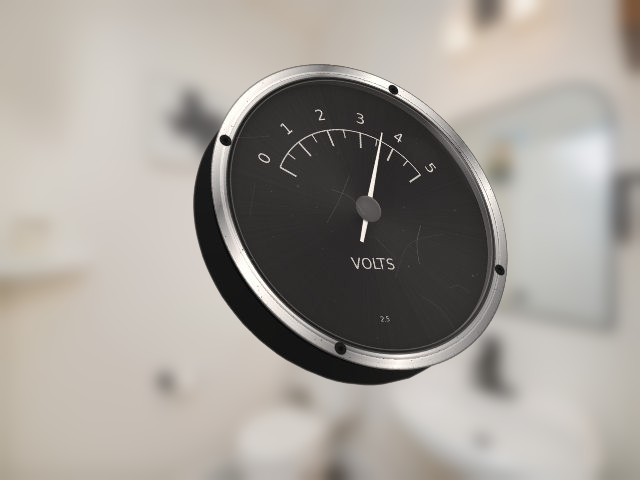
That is 3.5 V
